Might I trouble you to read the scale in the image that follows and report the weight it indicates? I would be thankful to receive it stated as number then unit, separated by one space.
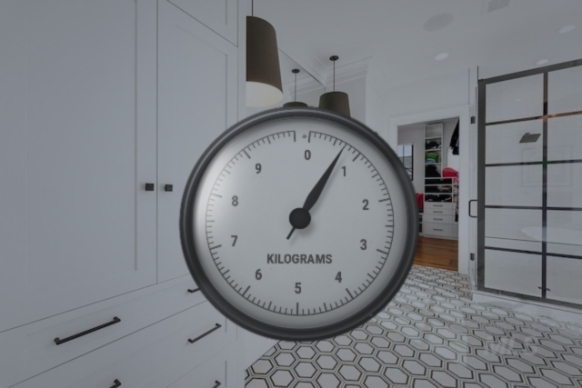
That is 0.7 kg
